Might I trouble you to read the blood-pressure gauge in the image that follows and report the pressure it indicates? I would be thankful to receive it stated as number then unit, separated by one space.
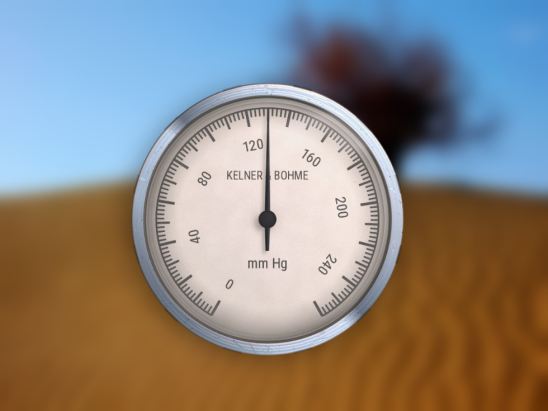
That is 130 mmHg
